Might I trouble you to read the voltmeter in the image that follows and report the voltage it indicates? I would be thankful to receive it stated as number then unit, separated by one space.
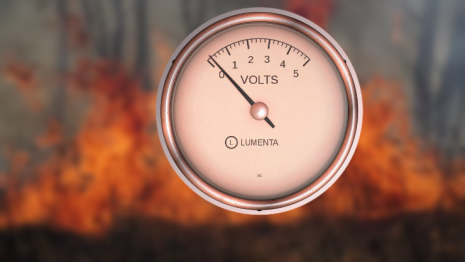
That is 0.2 V
